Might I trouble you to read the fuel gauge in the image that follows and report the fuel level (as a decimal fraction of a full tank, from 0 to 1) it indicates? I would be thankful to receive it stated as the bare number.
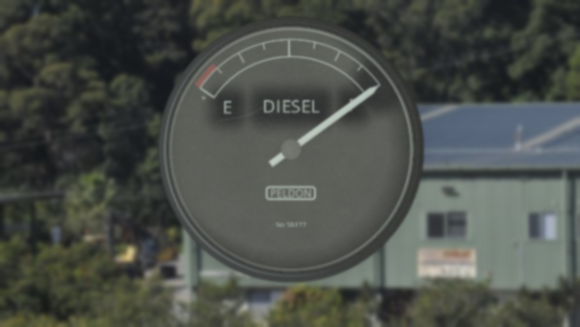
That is 1
